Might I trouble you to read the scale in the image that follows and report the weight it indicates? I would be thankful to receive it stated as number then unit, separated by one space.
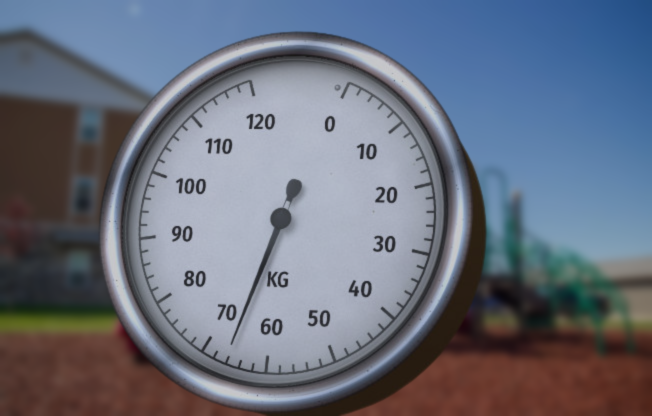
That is 66 kg
